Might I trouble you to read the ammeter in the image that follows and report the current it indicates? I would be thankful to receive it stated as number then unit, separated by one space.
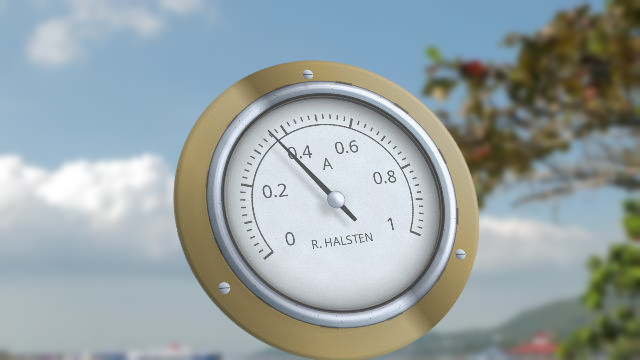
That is 0.36 A
